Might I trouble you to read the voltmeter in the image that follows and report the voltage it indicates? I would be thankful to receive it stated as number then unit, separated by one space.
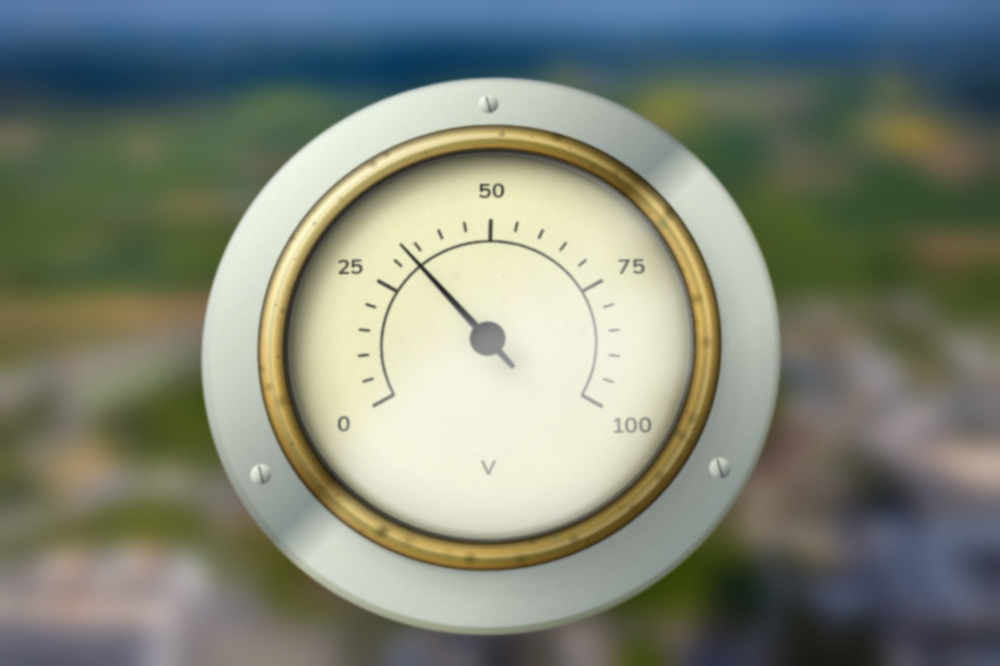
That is 32.5 V
